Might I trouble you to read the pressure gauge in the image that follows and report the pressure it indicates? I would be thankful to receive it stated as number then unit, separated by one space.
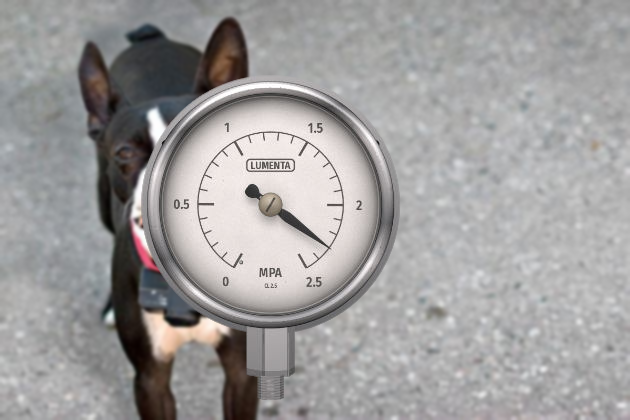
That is 2.3 MPa
